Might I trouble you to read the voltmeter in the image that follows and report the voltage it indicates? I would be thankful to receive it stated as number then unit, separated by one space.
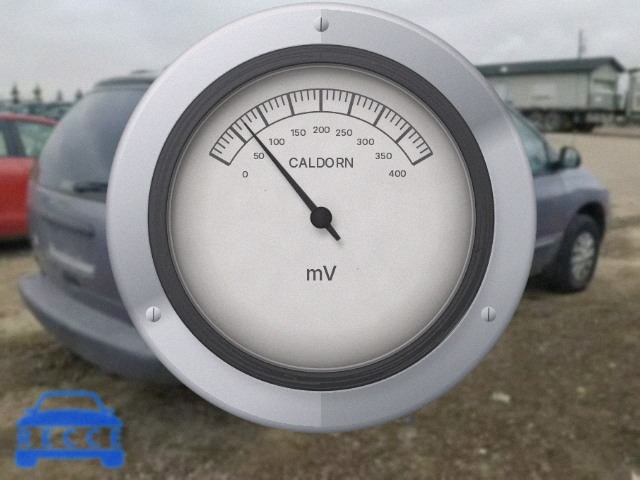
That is 70 mV
